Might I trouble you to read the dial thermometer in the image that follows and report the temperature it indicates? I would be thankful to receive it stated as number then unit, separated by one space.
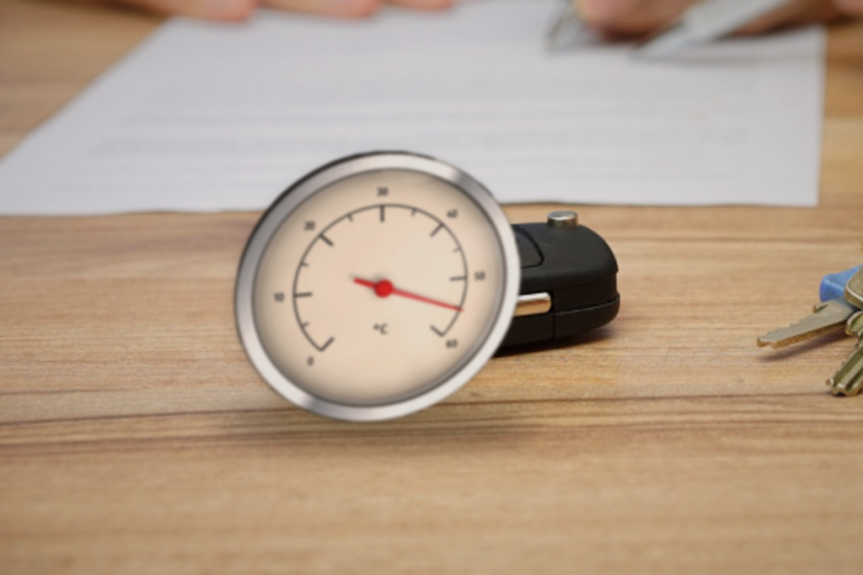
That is 55 °C
